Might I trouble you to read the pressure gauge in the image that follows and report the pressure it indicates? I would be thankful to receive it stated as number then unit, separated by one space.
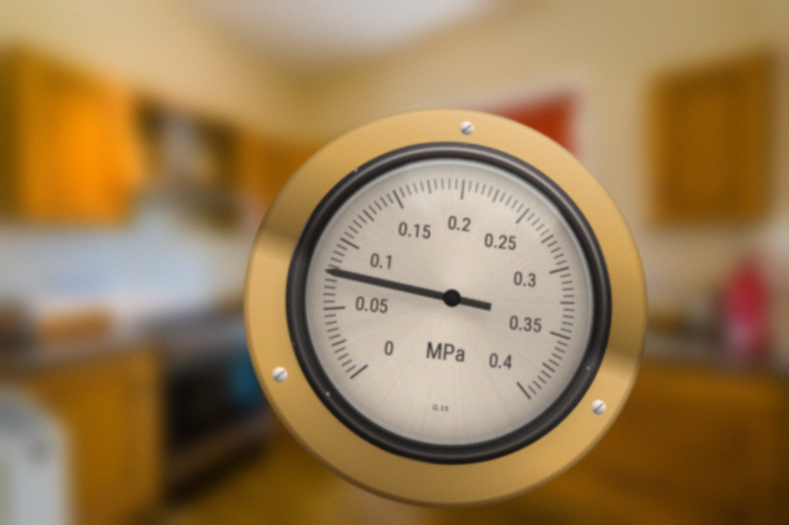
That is 0.075 MPa
